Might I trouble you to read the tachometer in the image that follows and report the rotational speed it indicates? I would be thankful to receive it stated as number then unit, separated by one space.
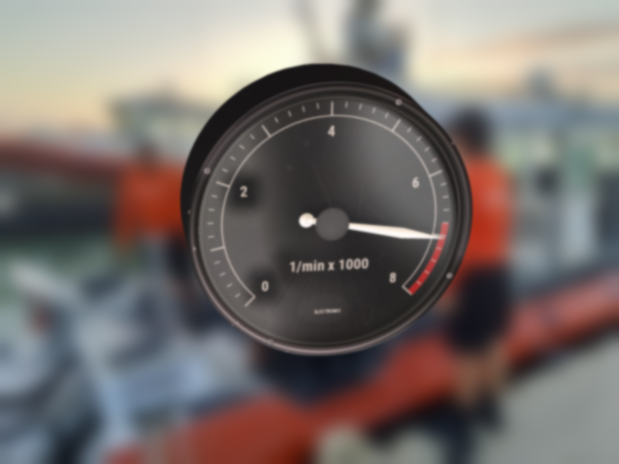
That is 7000 rpm
